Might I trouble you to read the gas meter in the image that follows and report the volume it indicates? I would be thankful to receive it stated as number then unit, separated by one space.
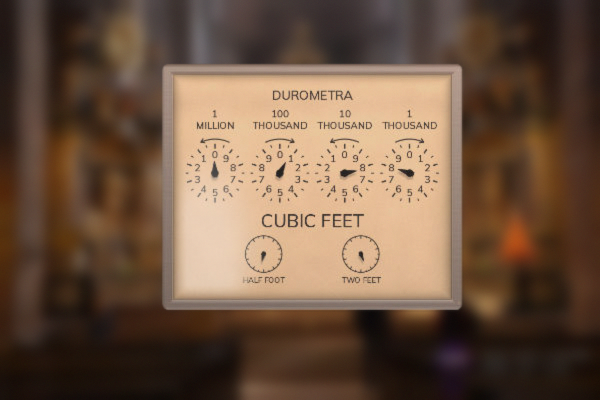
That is 7800 ft³
